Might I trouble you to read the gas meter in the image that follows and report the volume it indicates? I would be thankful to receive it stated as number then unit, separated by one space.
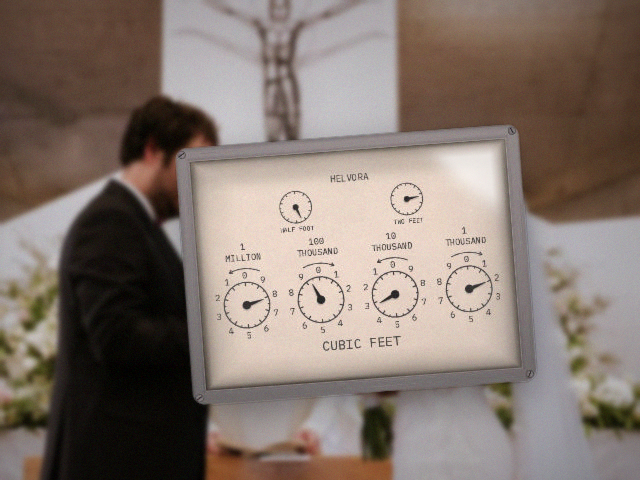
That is 793200 ft³
